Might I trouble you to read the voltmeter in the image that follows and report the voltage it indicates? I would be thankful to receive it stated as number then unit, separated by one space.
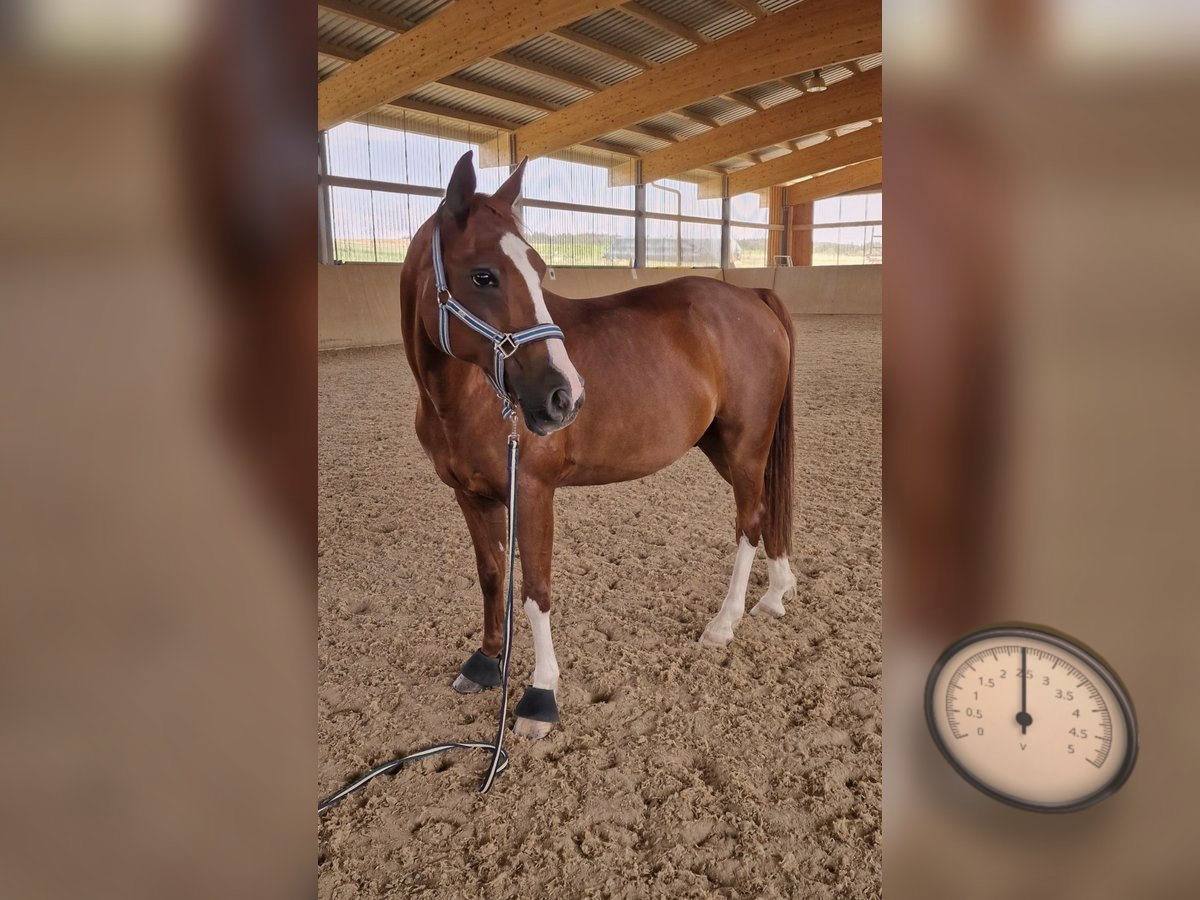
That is 2.5 V
